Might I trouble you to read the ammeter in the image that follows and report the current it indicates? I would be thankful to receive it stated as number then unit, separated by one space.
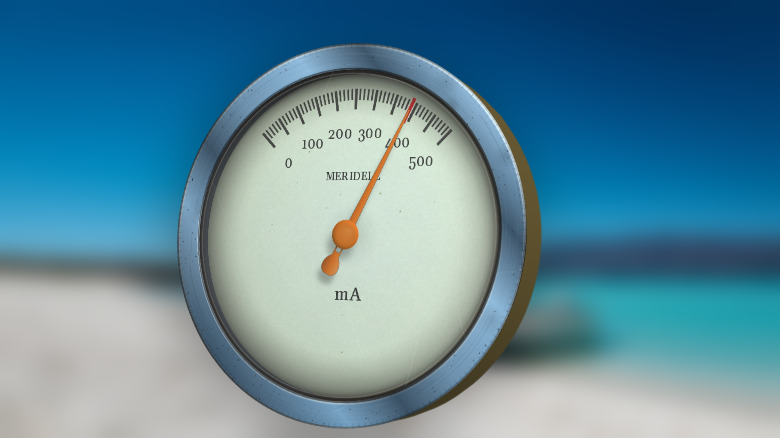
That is 400 mA
